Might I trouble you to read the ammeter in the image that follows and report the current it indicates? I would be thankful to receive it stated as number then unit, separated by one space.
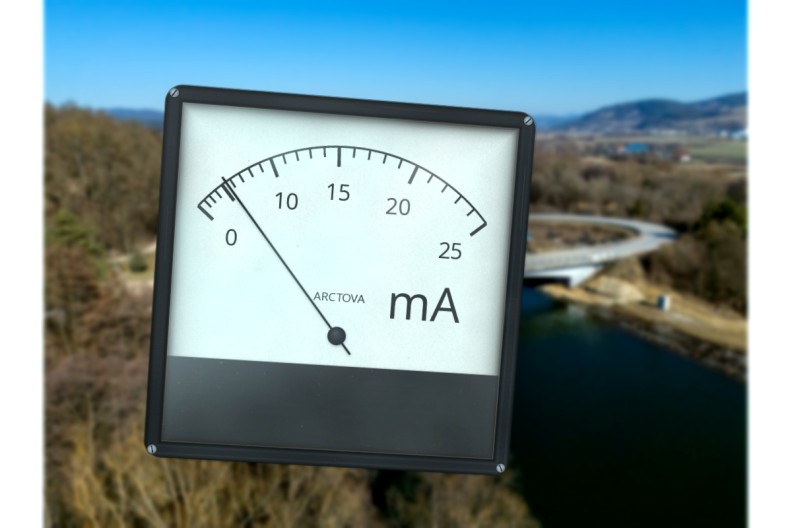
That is 5.5 mA
